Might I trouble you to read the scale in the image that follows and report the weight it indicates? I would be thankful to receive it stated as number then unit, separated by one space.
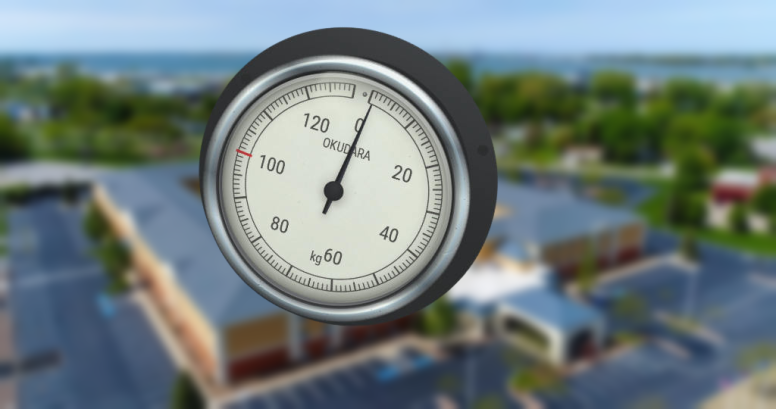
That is 1 kg
